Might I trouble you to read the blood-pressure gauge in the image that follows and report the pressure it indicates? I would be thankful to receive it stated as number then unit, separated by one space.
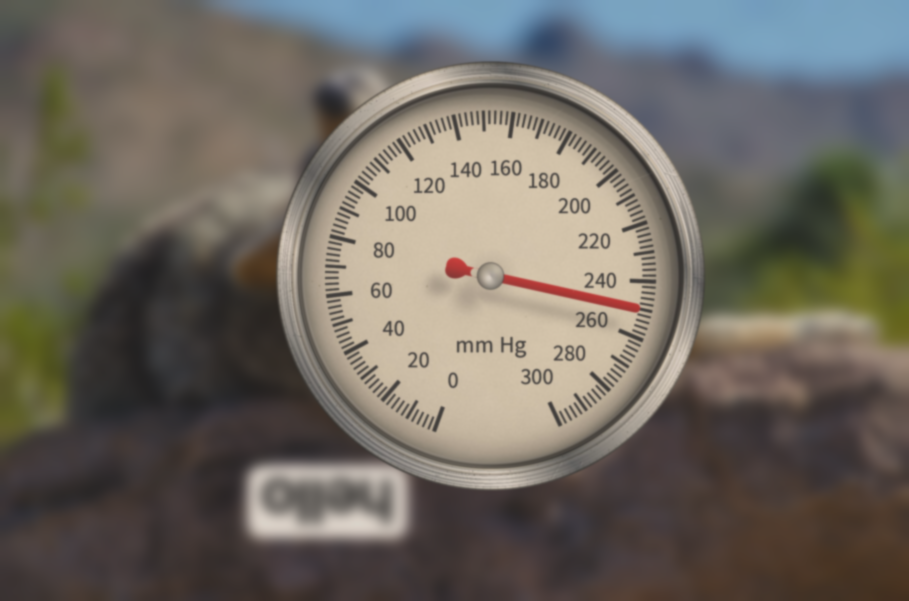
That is 250 mmHg
